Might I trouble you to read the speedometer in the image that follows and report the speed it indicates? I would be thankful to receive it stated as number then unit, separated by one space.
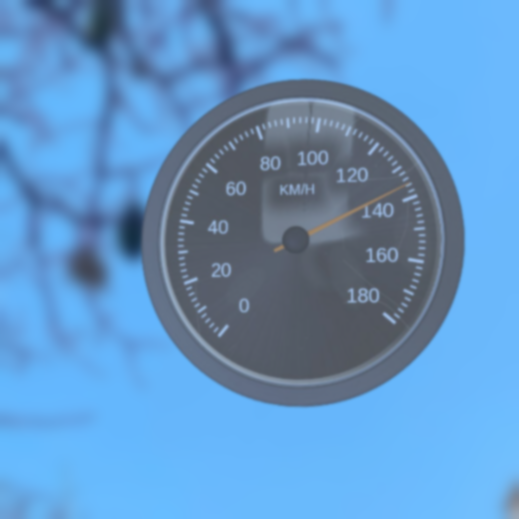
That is 136 km/h
